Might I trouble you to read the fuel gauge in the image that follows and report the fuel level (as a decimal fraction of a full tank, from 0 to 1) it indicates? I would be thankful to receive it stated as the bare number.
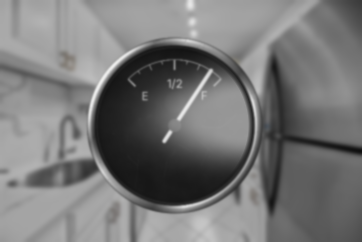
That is 0.875
